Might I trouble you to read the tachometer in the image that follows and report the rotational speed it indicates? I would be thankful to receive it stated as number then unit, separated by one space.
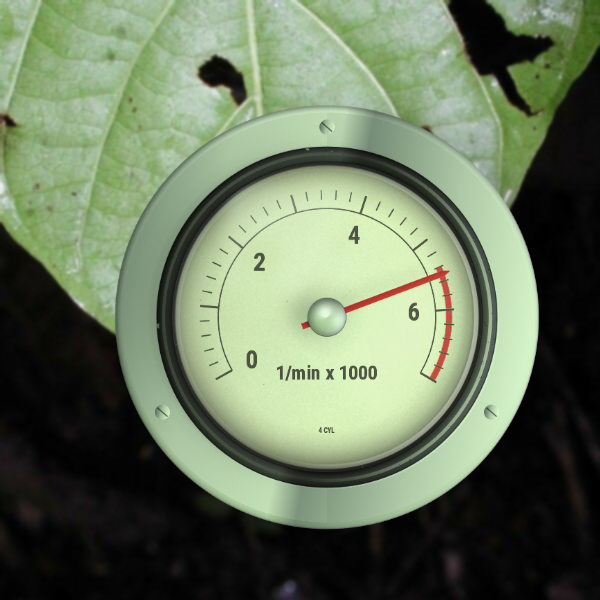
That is 5500 rpm
